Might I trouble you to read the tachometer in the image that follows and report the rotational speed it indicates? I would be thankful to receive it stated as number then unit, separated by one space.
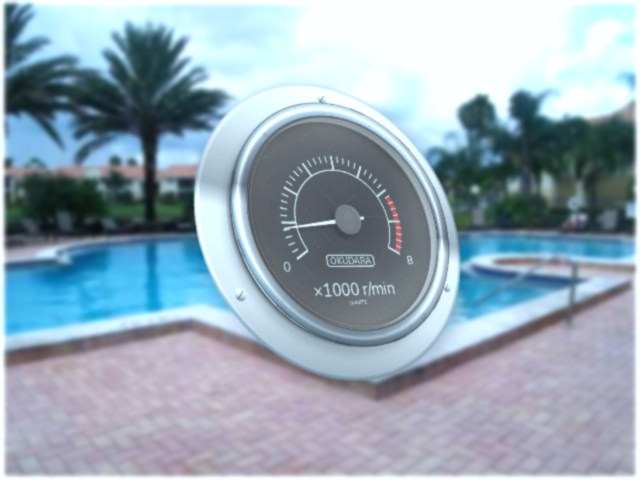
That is 800 rpm
